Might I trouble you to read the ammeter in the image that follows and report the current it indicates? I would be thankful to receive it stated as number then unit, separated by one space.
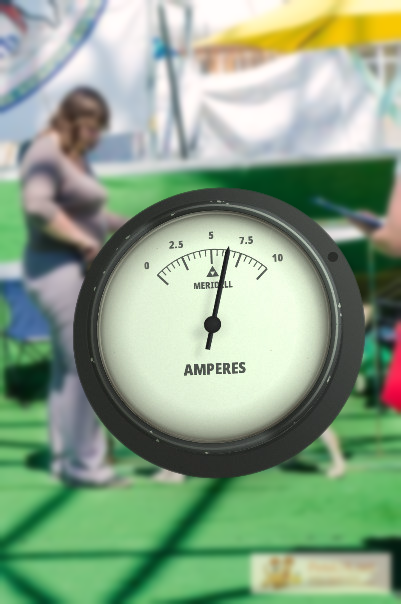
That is 6.5 A
